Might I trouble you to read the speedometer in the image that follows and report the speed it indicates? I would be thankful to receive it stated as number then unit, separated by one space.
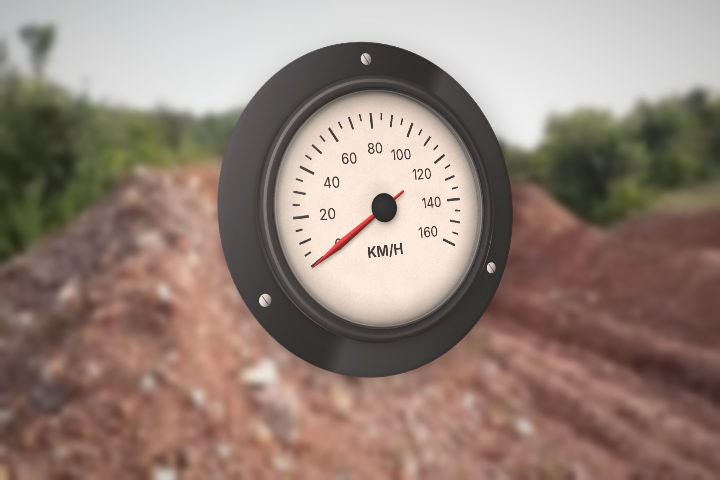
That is 0 km/h
